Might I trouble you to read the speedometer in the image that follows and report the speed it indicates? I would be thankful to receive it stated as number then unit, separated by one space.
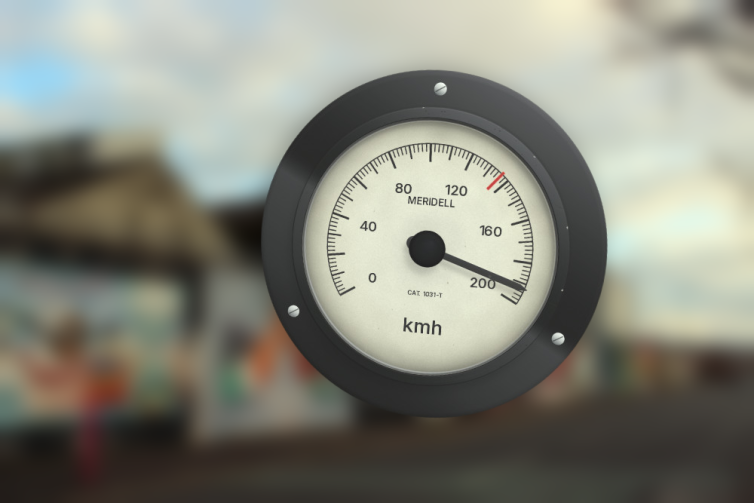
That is 192 km/h
